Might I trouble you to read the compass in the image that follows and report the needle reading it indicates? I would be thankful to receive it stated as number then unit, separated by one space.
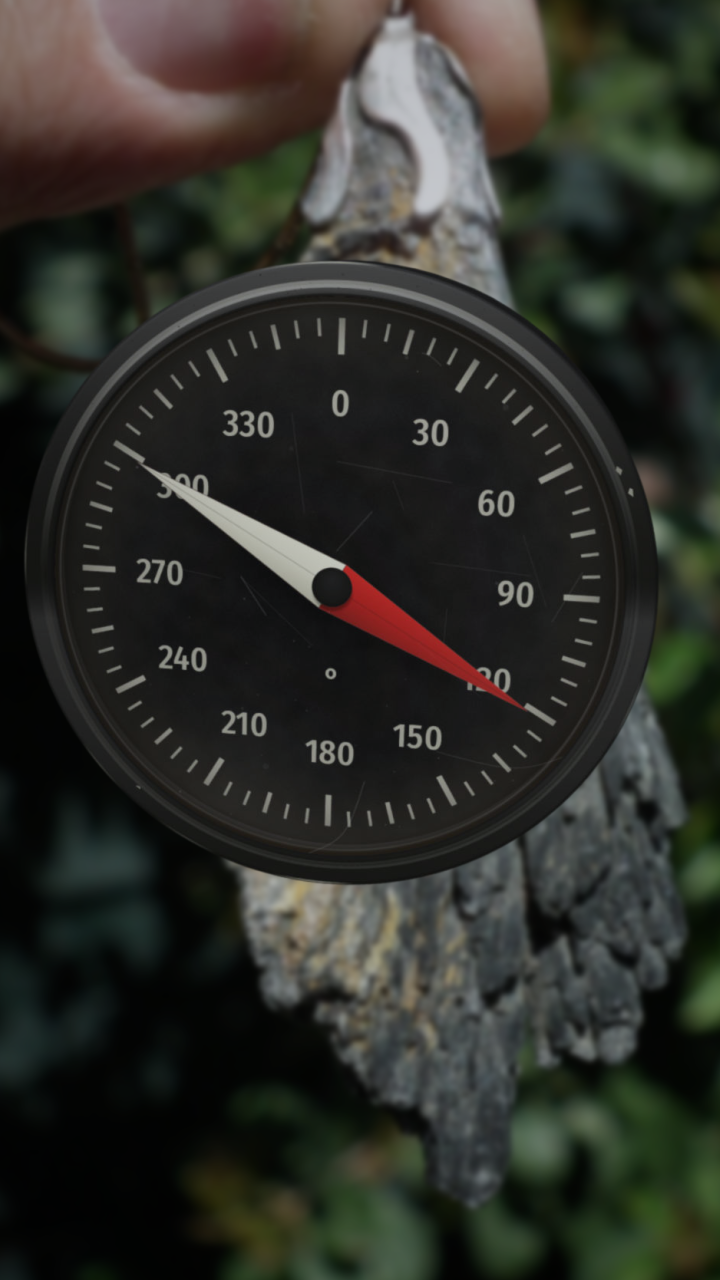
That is 120 °
